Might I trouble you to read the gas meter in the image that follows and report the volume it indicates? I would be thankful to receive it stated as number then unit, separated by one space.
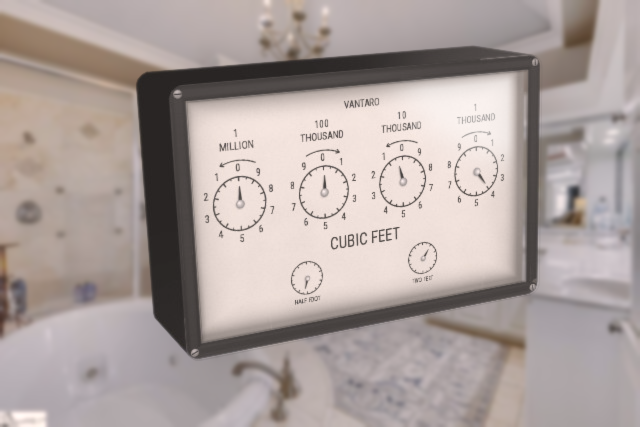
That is 400 ft³
